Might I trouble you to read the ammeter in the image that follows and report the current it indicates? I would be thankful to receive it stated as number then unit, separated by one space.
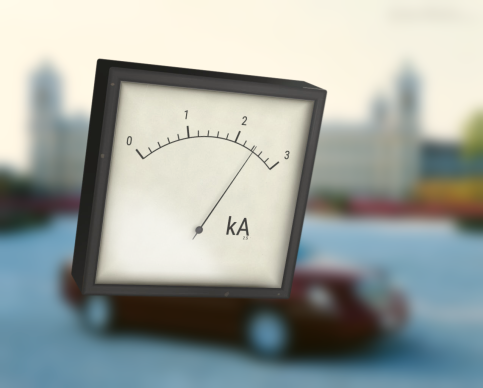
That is 2.4 kA
